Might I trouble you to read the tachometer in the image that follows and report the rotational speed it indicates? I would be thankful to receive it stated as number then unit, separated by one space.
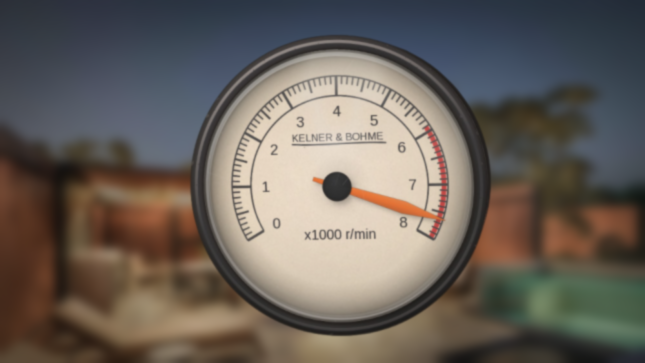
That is 7600 rpm
